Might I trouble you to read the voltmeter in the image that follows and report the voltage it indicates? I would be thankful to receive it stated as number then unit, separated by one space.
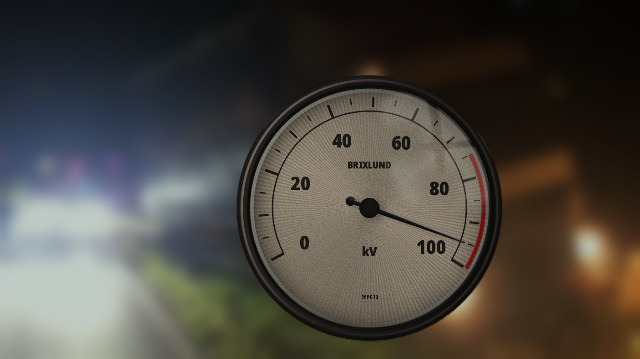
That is 95 kV
